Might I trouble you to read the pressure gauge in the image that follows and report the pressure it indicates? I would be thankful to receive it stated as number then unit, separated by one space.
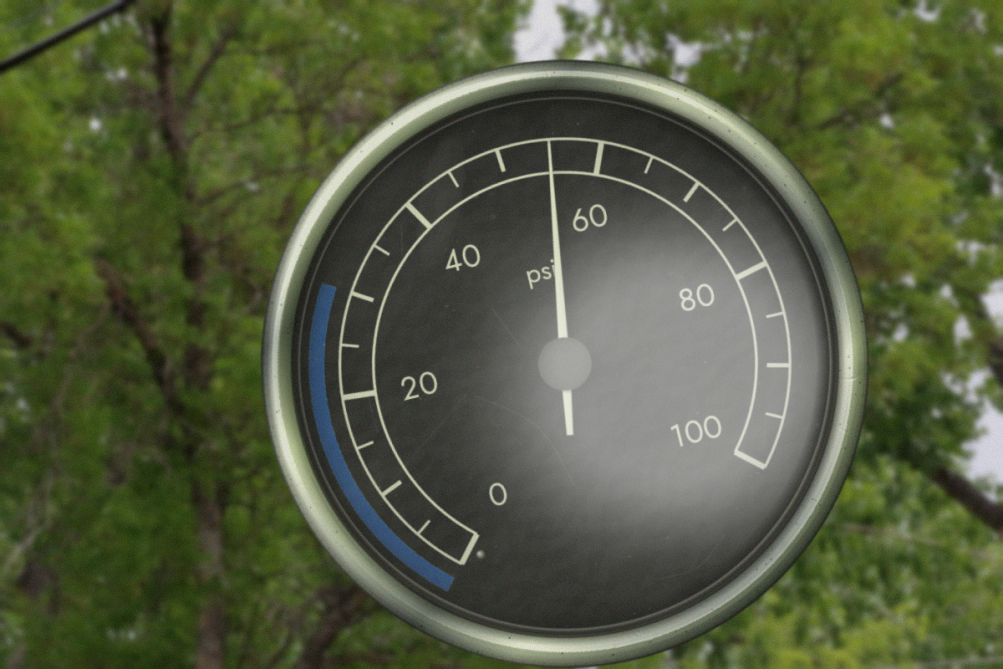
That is 55 psi
